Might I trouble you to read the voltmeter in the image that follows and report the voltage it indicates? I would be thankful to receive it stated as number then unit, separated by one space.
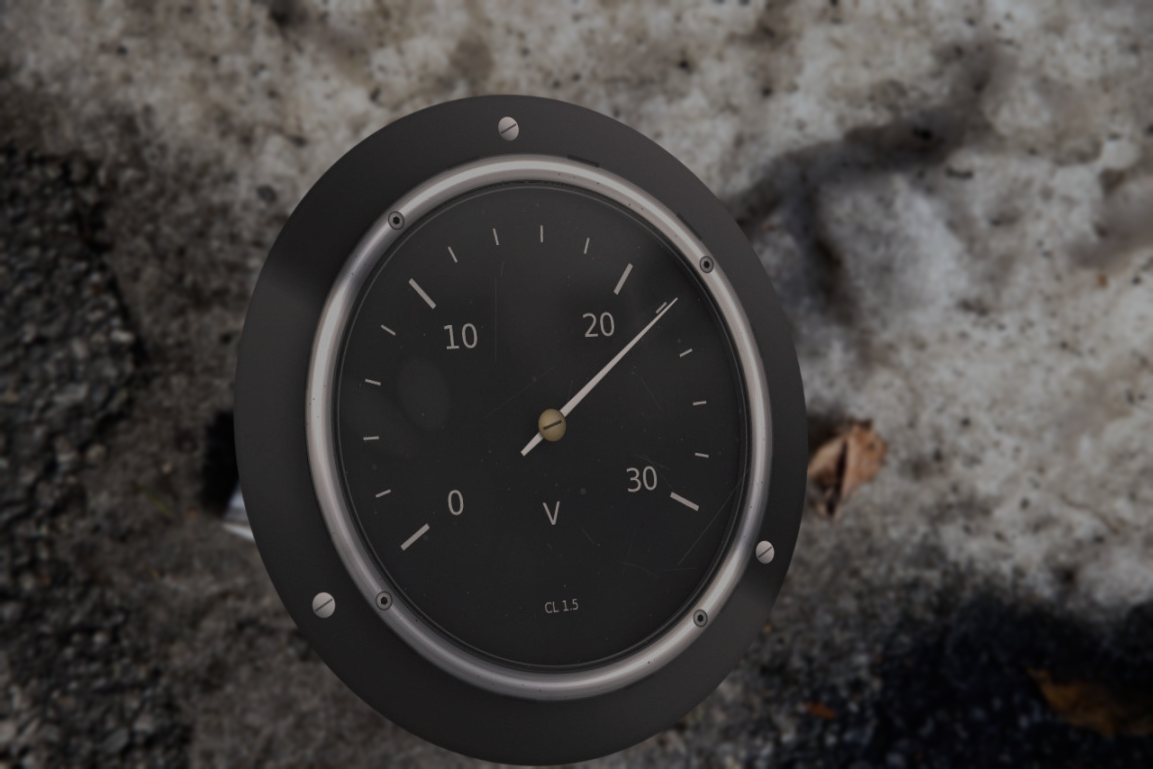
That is 22 V
